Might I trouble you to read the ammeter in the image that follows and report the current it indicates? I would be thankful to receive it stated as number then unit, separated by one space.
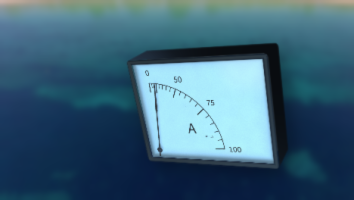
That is 25 A
